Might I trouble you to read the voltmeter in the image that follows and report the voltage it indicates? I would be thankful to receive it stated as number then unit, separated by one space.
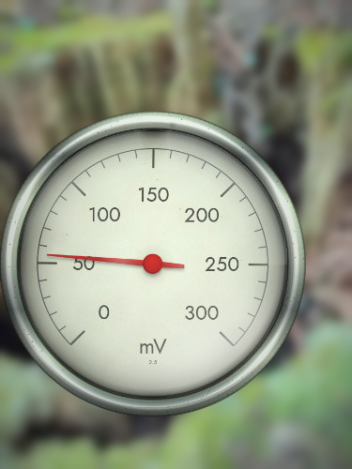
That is 55 mV
